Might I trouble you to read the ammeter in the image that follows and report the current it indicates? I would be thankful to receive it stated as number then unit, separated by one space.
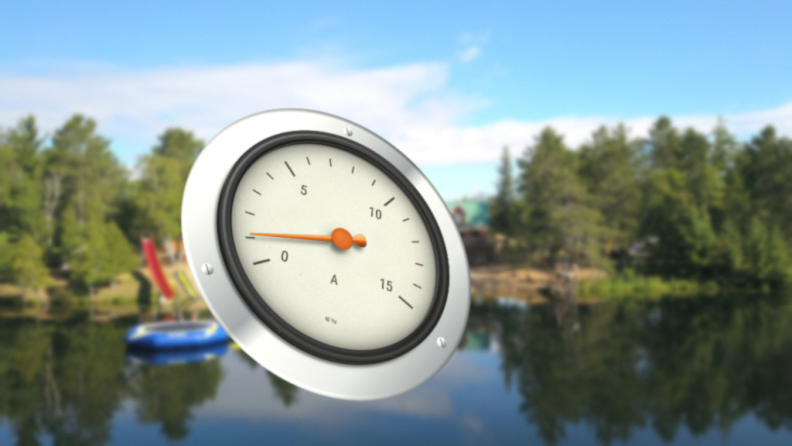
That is 1 A
